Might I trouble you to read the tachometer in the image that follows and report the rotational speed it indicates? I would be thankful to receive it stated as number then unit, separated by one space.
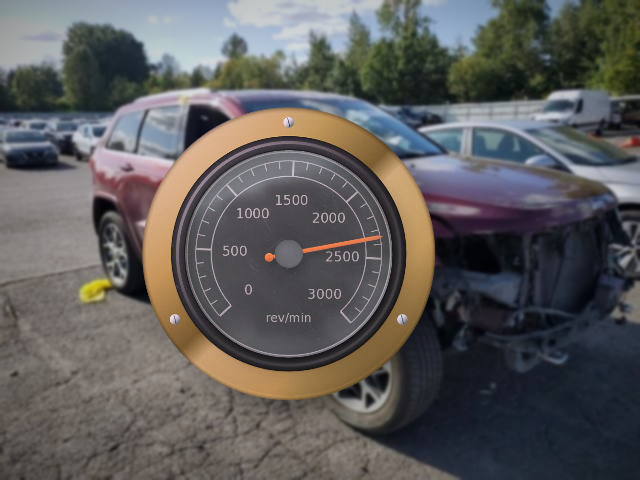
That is 2350 rpm
